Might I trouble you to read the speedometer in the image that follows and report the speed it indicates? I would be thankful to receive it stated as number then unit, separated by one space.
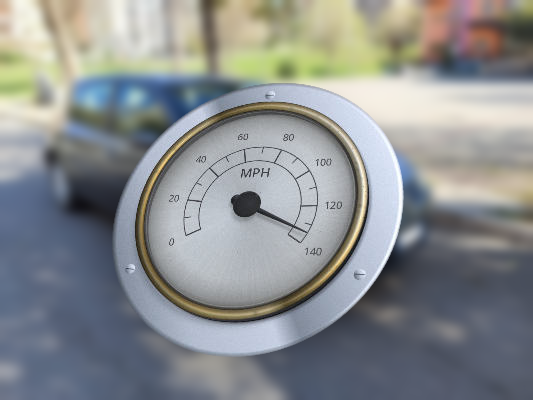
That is 135 mph
